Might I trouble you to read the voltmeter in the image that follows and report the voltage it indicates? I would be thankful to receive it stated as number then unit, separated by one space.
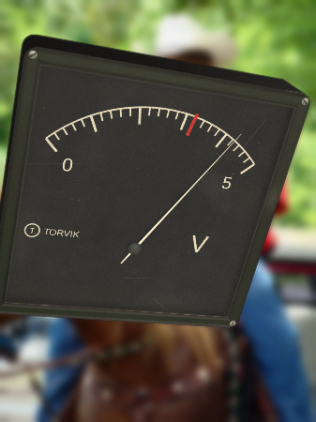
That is 4.2 V
